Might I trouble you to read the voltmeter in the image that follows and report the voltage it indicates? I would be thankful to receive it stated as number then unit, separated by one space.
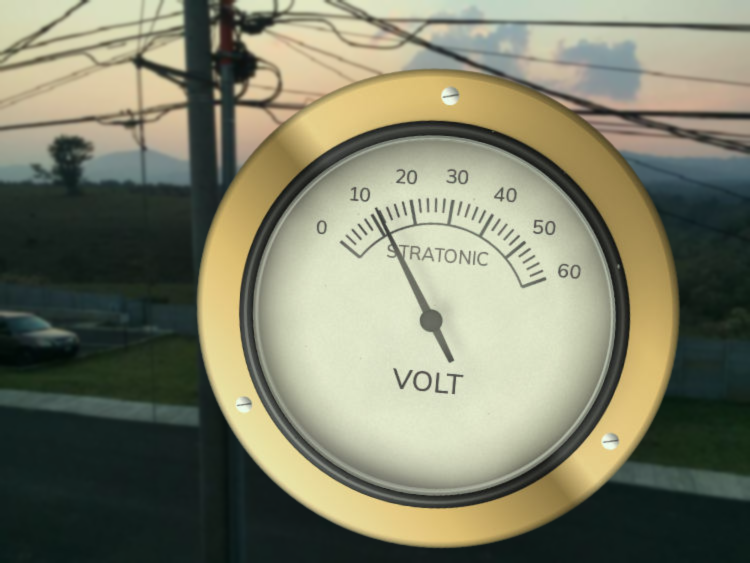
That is 12 V
